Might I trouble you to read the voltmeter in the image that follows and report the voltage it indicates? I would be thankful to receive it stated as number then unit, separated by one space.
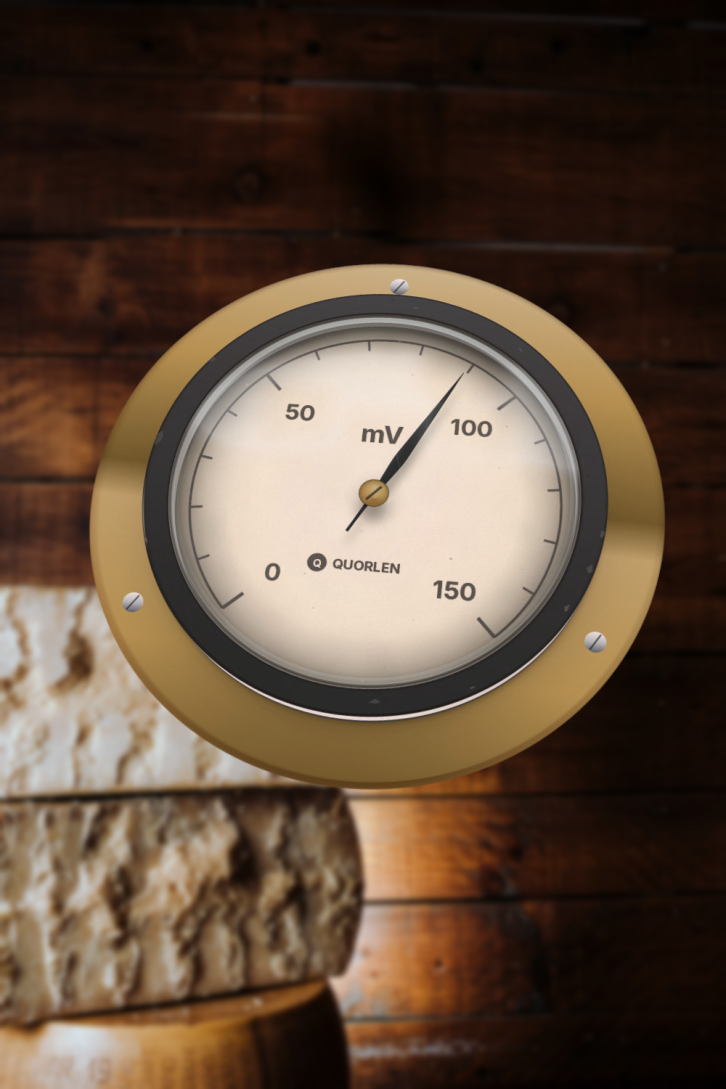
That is 90 mV
